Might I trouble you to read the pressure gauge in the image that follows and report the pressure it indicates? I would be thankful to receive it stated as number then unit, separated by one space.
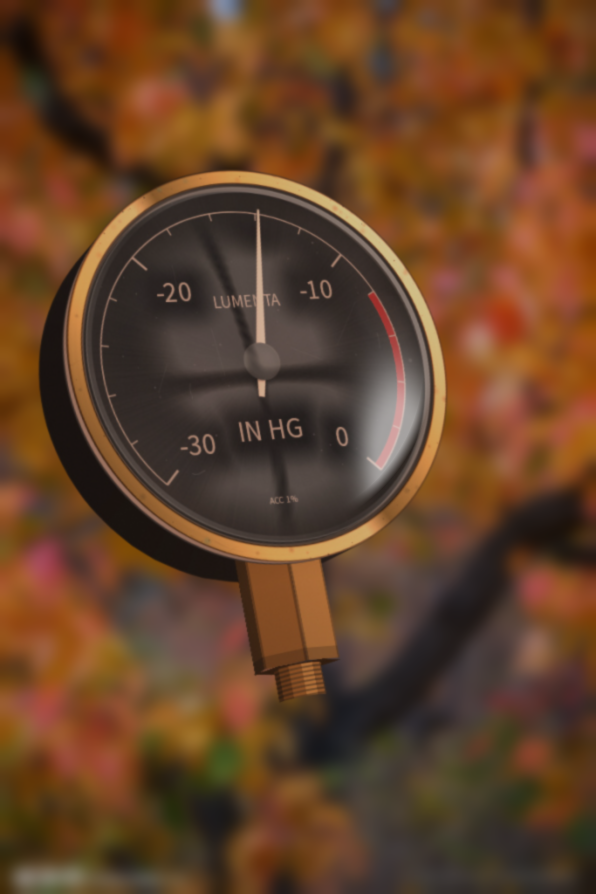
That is -14 inHg
